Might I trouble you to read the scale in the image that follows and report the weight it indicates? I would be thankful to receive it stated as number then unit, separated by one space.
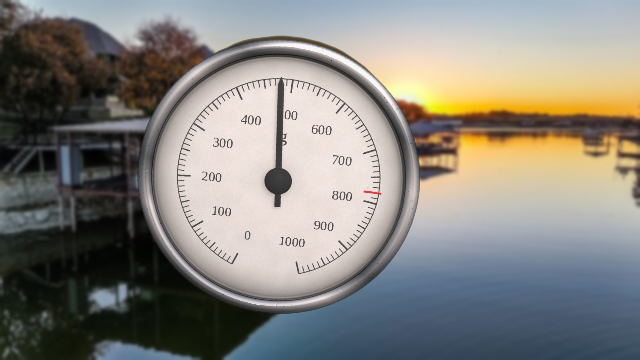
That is 480 g
